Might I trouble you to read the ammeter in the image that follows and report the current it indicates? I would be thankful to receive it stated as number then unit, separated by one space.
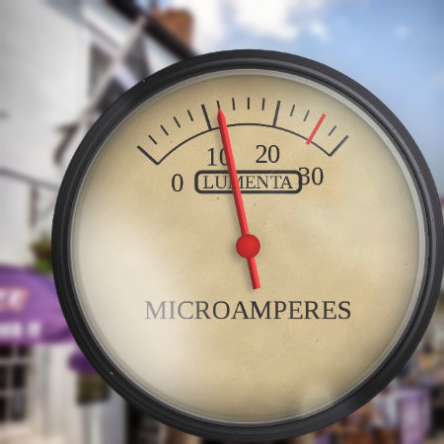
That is 12 µA
